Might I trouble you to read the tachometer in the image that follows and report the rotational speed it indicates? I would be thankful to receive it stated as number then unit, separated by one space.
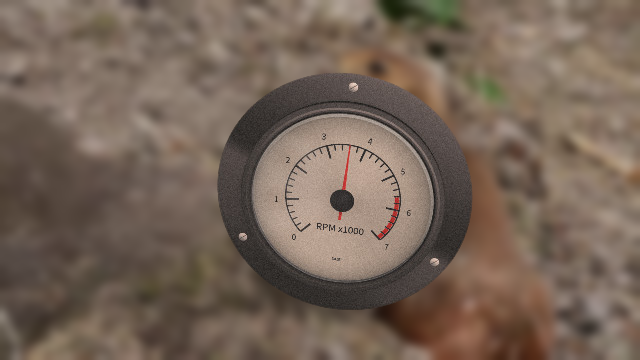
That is 3600 rpm
